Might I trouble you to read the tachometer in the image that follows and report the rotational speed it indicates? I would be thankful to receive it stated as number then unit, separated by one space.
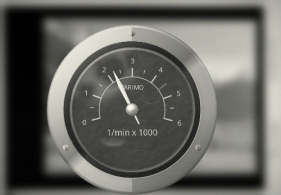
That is 2250 rpm
